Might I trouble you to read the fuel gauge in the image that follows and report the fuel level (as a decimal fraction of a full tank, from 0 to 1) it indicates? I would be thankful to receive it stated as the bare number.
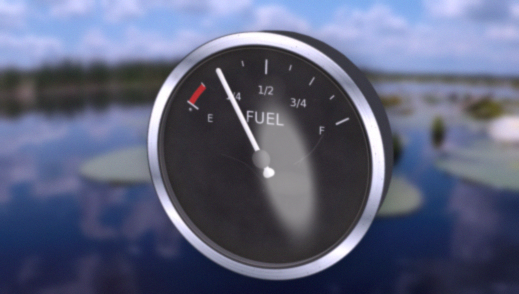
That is 0.25
